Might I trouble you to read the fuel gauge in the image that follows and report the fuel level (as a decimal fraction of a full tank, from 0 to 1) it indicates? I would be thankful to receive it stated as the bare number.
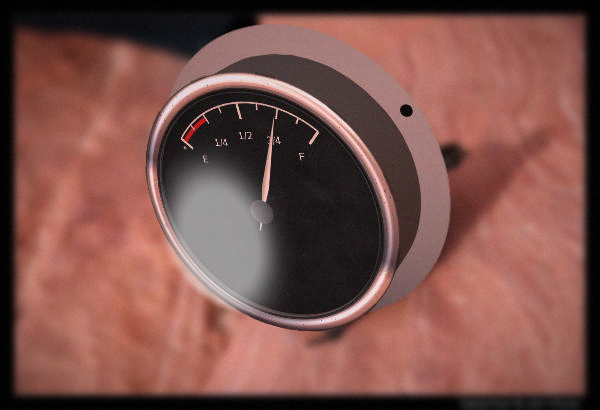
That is 0.75
